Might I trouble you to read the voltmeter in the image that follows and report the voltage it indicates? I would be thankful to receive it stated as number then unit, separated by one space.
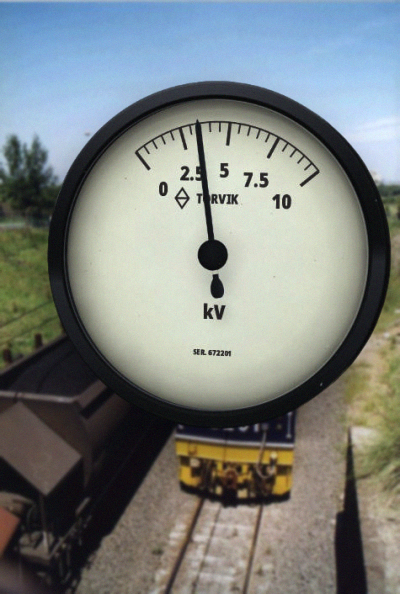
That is 3.5 kV
